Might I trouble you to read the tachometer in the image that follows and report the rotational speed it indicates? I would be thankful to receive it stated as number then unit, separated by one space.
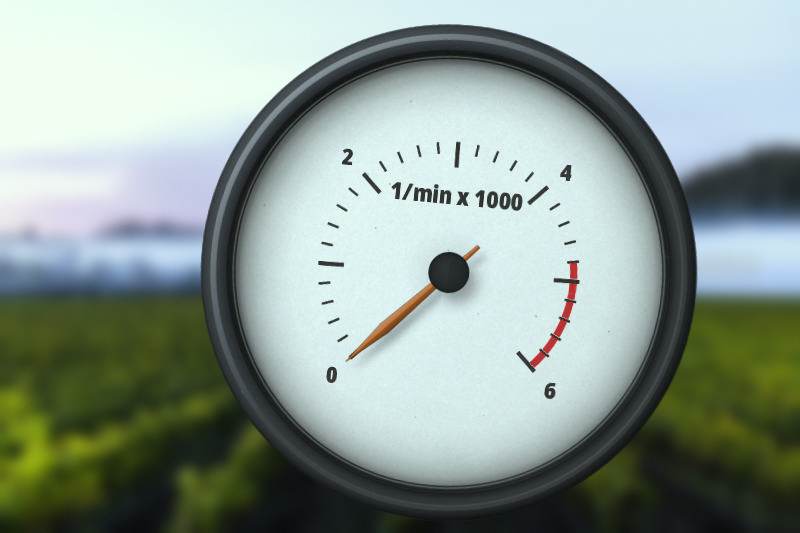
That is 0 rpm
